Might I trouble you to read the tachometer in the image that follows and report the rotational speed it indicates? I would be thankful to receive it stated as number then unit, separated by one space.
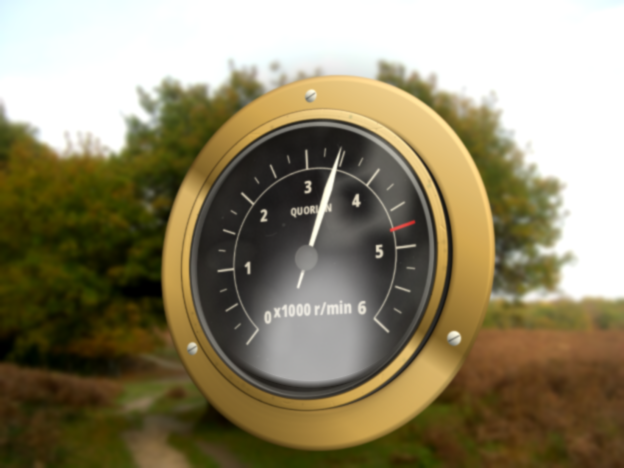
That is 3500 rpm
